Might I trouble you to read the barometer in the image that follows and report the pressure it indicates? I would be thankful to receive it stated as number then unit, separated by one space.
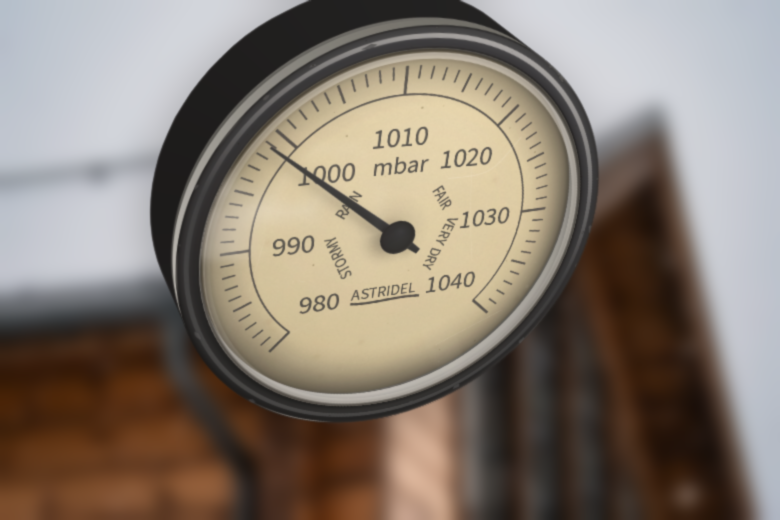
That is 999 mbar
